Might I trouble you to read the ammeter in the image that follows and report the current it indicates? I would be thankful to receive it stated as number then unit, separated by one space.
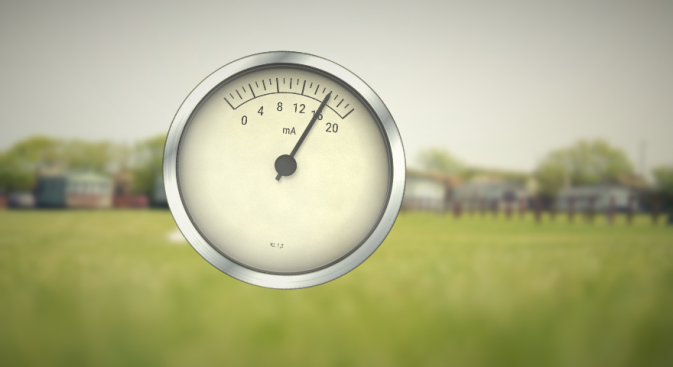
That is 16 mA
